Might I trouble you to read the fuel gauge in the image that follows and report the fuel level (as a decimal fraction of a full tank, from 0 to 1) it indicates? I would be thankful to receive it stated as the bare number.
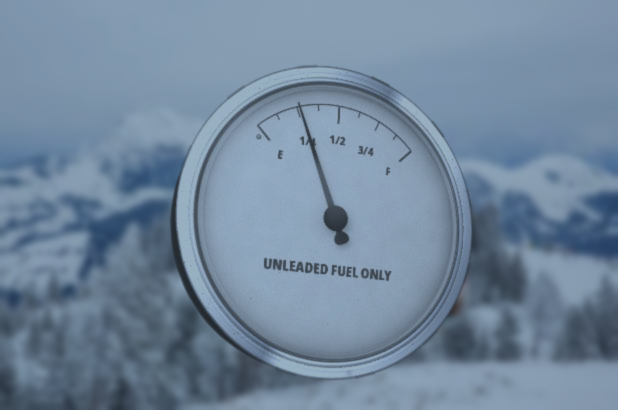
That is 0.25
